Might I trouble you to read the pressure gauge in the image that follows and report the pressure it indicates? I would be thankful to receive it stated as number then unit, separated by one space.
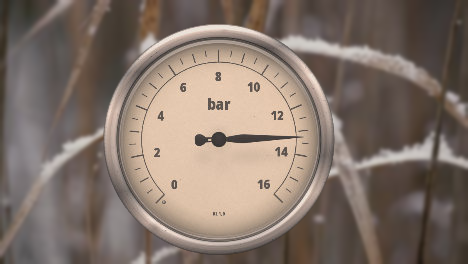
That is 13.25 bar
